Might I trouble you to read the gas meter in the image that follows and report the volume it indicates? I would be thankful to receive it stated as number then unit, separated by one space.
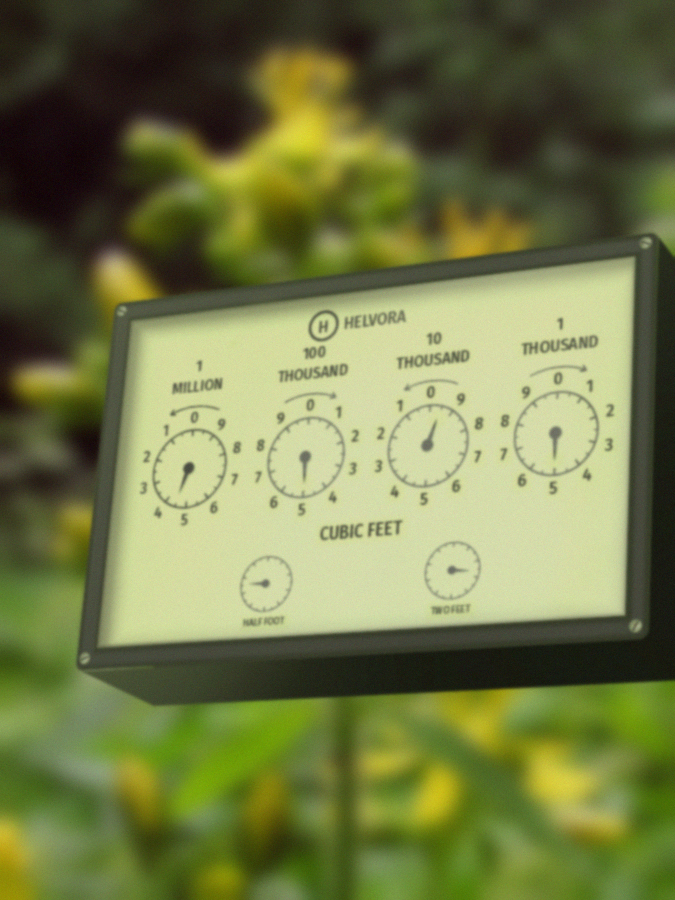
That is 449500 ft³
